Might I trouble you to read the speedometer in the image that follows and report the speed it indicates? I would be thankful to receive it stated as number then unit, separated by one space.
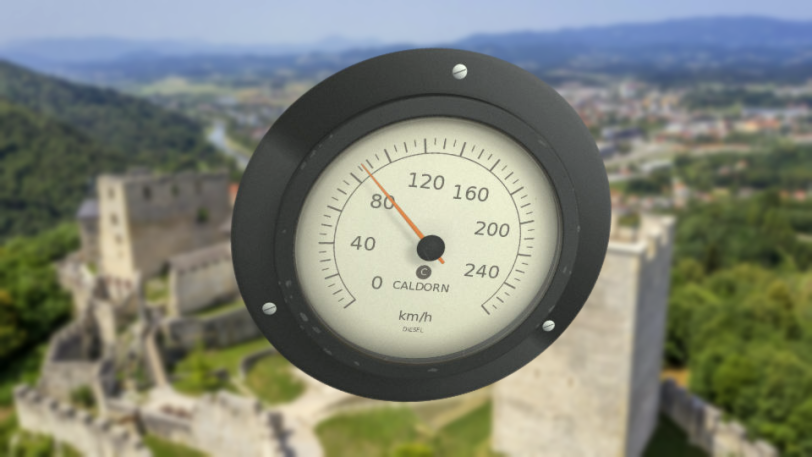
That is 87.5 km/h
